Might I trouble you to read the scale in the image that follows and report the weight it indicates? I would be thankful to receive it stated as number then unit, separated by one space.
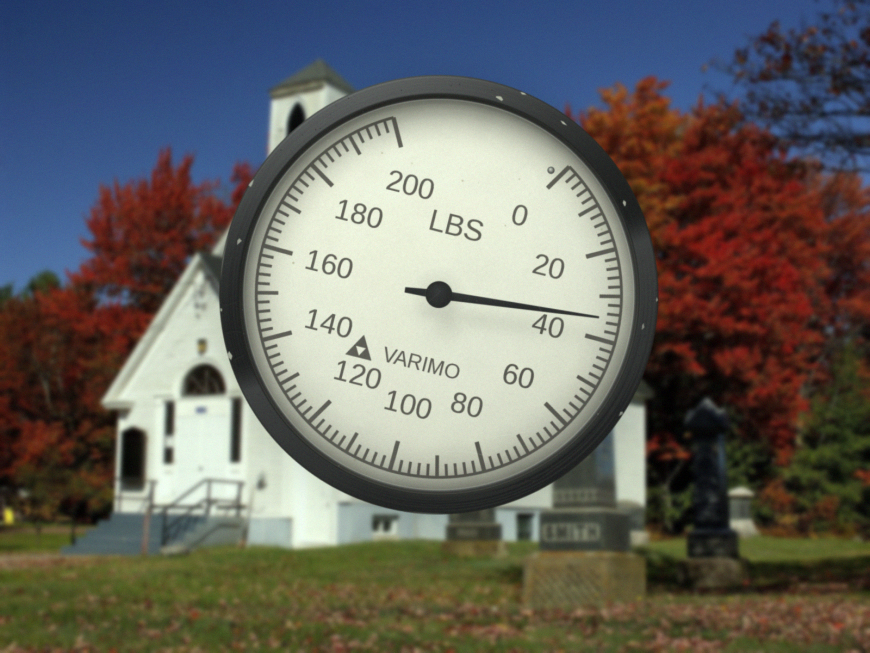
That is 35 lb
